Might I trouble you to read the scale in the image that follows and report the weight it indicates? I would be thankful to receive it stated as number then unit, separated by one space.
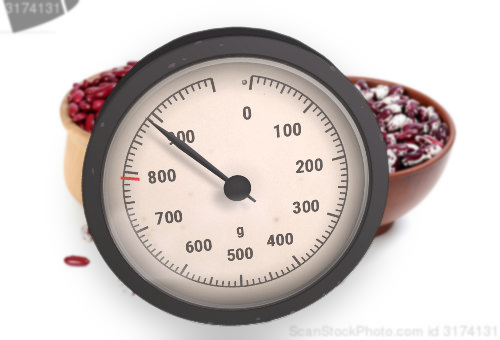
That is 890 g
